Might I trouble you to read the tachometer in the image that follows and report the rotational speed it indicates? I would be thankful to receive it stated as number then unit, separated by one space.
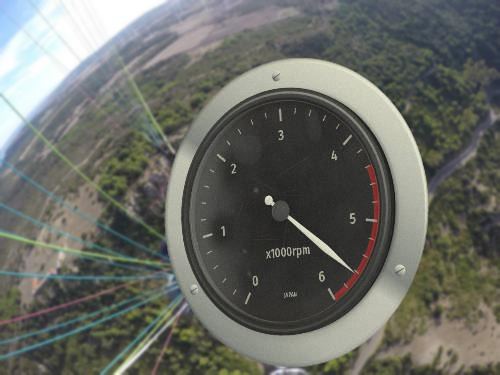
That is 5600 rpm
